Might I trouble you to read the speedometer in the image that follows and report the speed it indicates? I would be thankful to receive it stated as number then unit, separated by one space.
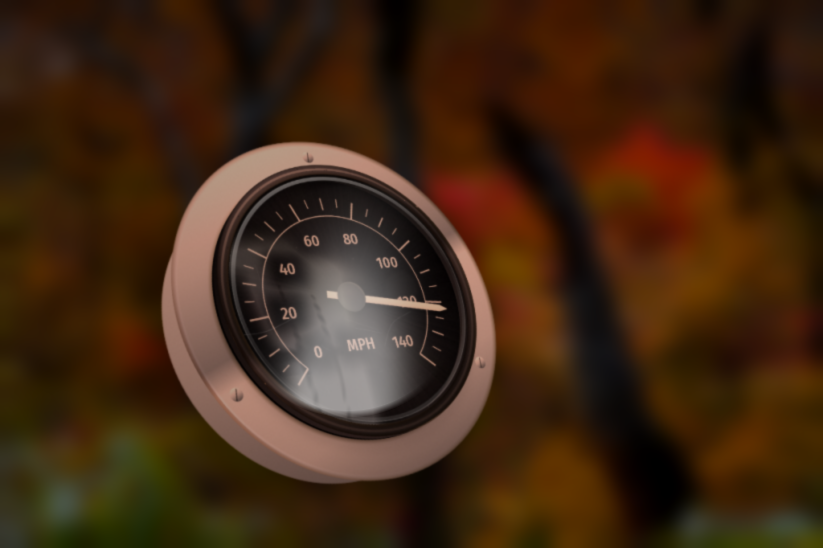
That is 122.5 mph
